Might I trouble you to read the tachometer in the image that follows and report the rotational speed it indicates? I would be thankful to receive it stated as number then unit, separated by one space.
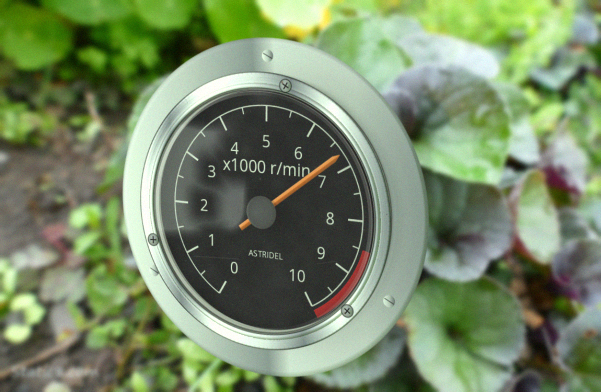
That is 6750 rpm
